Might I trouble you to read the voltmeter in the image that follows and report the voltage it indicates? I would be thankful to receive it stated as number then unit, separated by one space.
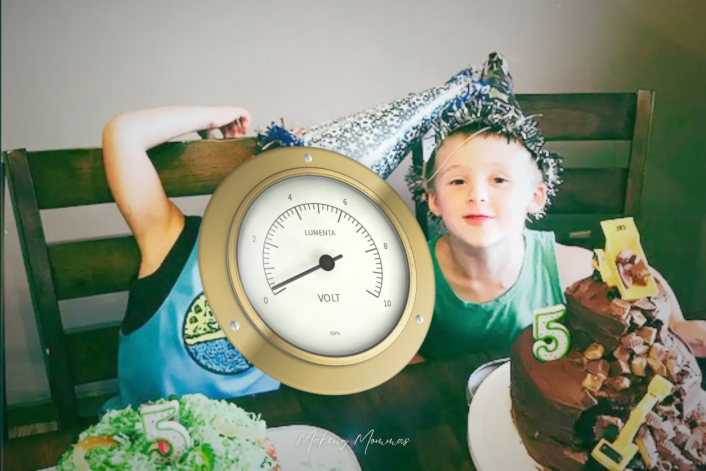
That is 0.2 V
